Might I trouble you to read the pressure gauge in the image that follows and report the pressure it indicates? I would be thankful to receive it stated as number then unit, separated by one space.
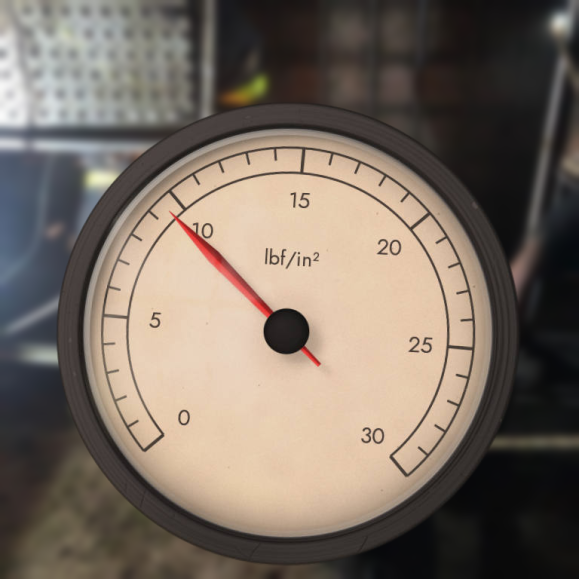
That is 9.5 psi
